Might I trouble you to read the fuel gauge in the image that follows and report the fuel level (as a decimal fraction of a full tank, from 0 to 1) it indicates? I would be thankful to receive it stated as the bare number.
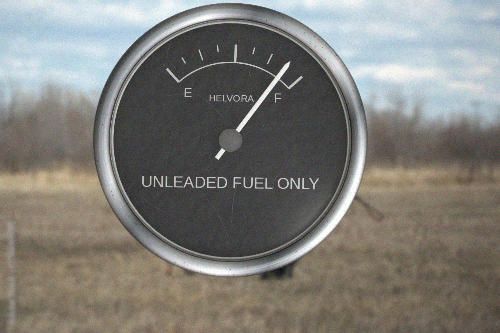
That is 0.875
